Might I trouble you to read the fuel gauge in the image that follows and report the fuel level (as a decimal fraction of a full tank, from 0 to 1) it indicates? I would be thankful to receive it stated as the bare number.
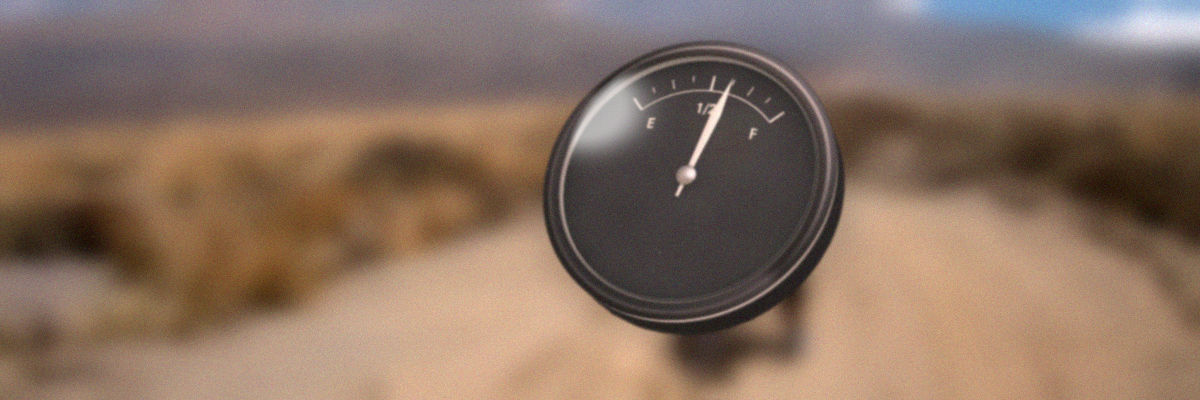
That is 0.625
